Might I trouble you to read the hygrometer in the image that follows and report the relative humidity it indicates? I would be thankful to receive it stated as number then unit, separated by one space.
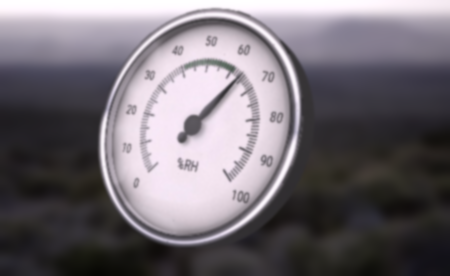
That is 65 %
